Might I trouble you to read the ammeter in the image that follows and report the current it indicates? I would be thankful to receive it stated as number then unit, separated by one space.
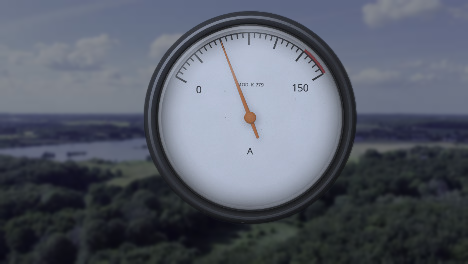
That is 50 A
